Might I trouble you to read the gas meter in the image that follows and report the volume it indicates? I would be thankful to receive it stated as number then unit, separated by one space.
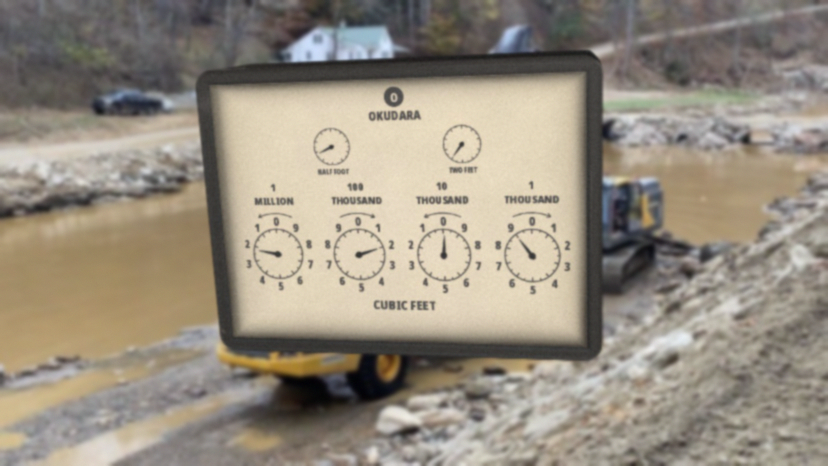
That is 219900 ft³
